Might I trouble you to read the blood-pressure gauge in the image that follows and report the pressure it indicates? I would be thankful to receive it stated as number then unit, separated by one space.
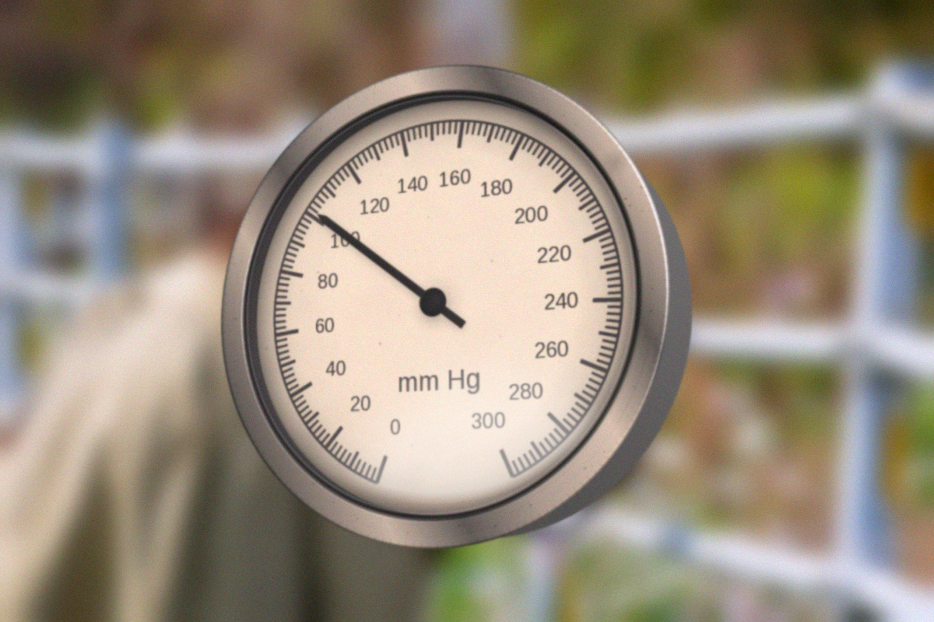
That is 102 mmHg
